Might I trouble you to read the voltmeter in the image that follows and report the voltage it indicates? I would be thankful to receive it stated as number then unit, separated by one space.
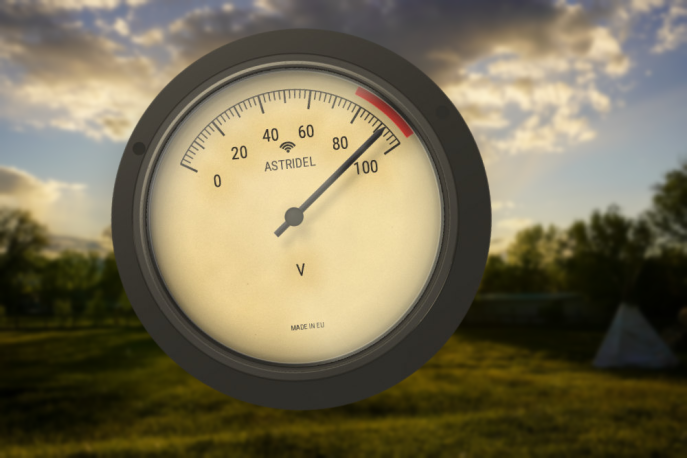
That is 92 V
